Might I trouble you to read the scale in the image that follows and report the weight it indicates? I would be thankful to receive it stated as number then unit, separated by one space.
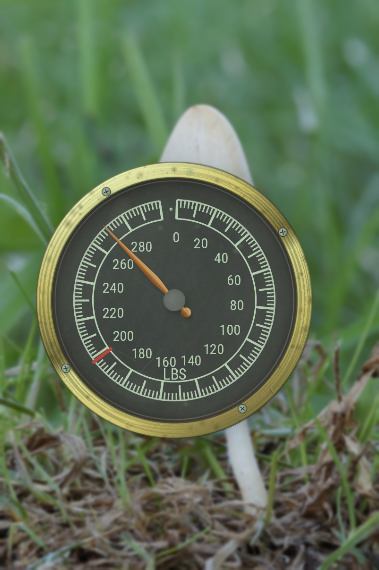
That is 270 lb
